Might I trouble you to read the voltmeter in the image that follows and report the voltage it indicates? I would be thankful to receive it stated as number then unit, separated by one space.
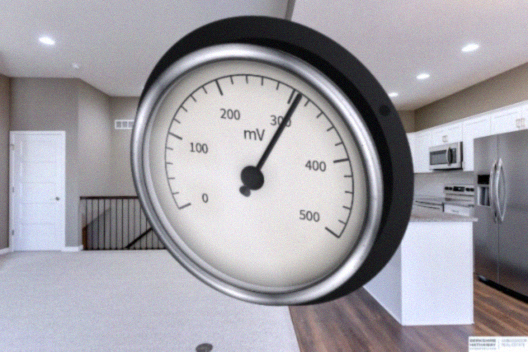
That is 310 mV
